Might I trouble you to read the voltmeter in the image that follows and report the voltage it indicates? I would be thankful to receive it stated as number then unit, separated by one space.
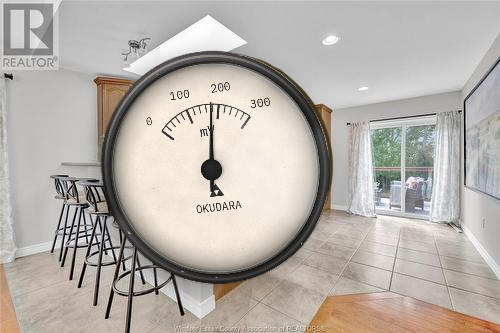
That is 180 mV
